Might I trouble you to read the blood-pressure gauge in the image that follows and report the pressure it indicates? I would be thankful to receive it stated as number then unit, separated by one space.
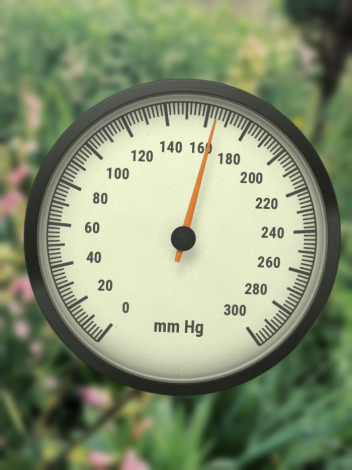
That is 164 mmHg
